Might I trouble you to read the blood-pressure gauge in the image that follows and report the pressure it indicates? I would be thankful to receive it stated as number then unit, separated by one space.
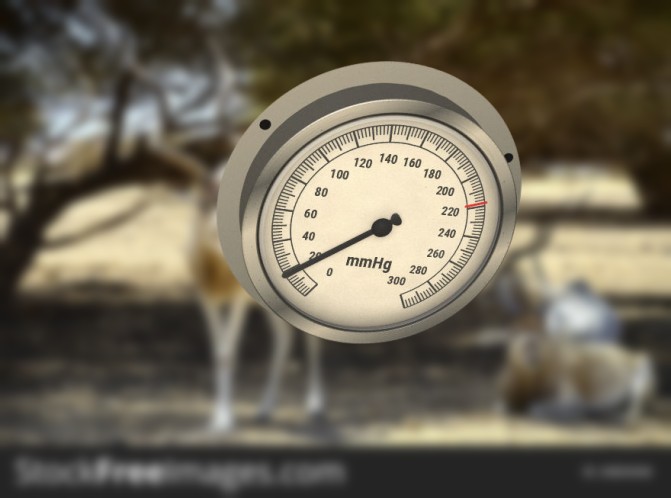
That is 20 mmHg
